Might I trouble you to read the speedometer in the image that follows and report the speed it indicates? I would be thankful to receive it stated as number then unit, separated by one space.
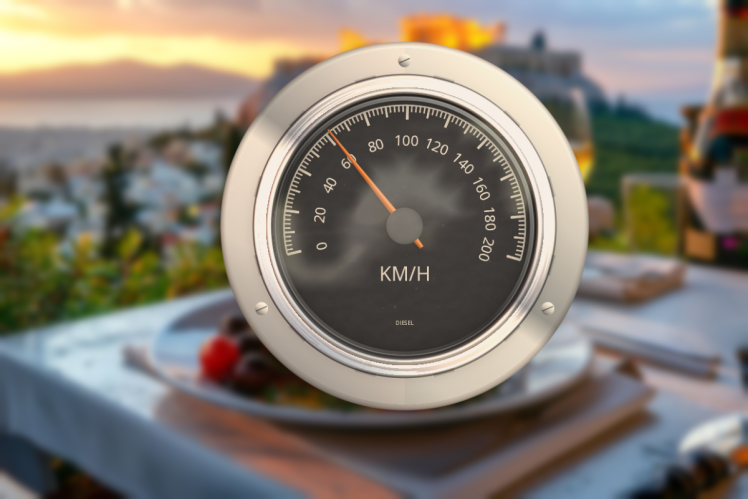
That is 62 km/h
